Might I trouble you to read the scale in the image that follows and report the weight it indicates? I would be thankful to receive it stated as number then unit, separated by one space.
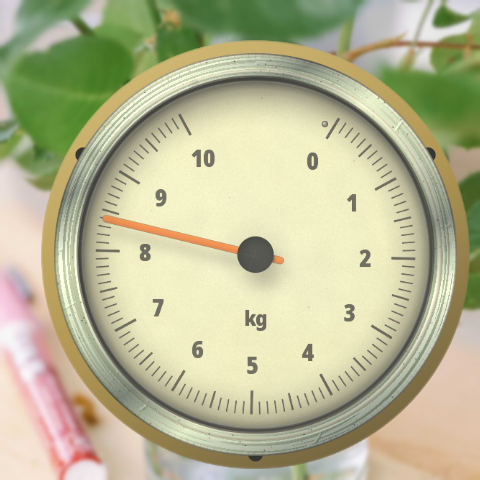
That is 8.4 kg
